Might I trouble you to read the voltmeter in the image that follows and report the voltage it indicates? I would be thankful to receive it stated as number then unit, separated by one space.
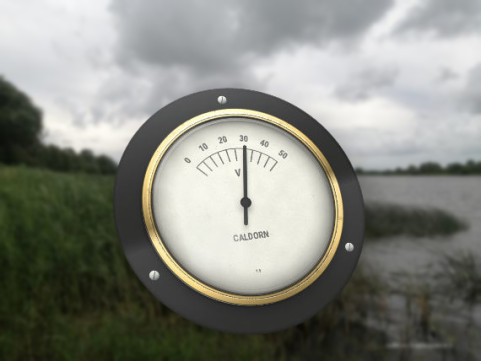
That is 30 V
